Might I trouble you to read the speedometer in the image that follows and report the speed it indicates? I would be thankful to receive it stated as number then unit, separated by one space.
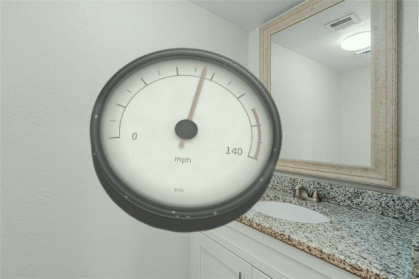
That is 75 mph
